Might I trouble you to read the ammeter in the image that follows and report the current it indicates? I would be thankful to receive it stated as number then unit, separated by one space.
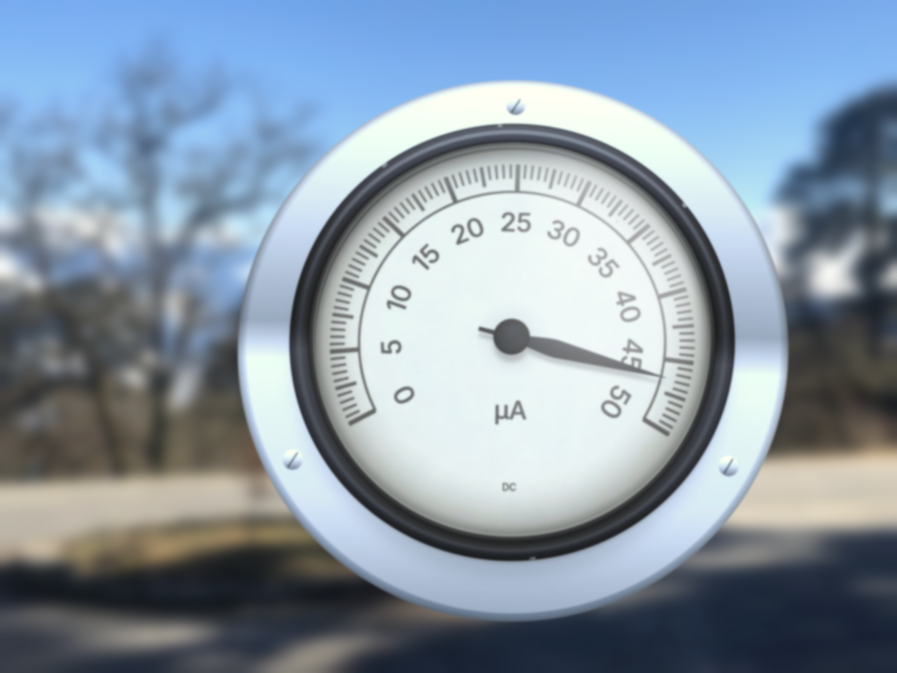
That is 46.5 µA
